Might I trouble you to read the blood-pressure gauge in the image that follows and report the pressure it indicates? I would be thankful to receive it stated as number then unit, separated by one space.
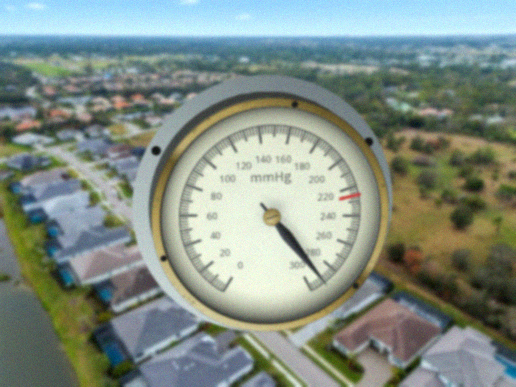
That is 290 mmHg
